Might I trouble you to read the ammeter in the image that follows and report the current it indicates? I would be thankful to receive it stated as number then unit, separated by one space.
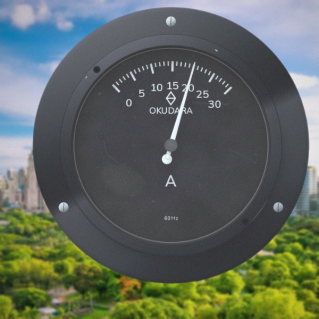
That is 20 A
